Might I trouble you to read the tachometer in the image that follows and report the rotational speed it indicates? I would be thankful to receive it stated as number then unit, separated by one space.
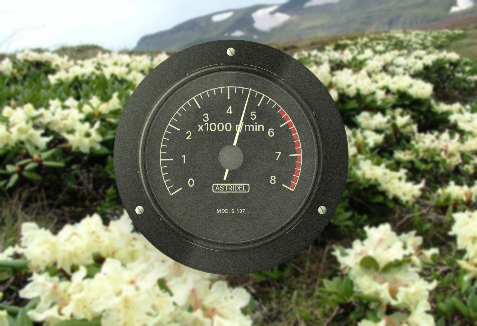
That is 4600 rpm
